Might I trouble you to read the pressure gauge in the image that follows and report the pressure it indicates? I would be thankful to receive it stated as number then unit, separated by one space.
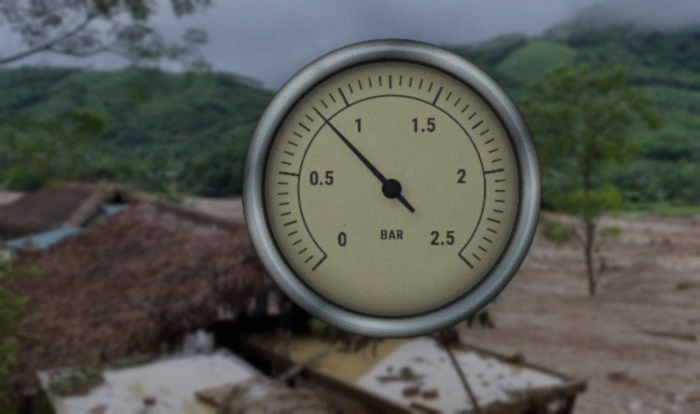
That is 0.85 bar
